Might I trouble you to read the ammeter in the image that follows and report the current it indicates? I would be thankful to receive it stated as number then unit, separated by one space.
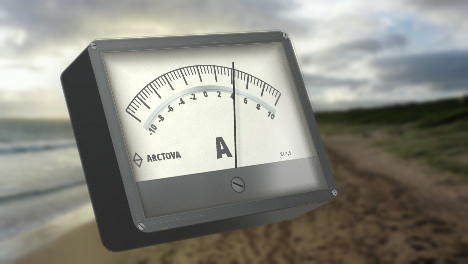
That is 4 A
